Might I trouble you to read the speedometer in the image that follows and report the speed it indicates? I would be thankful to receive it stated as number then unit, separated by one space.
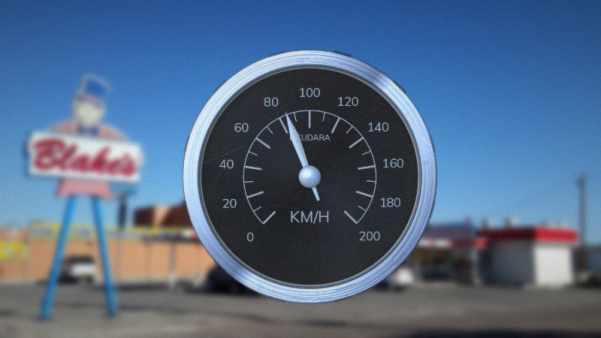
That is 85 km/h
